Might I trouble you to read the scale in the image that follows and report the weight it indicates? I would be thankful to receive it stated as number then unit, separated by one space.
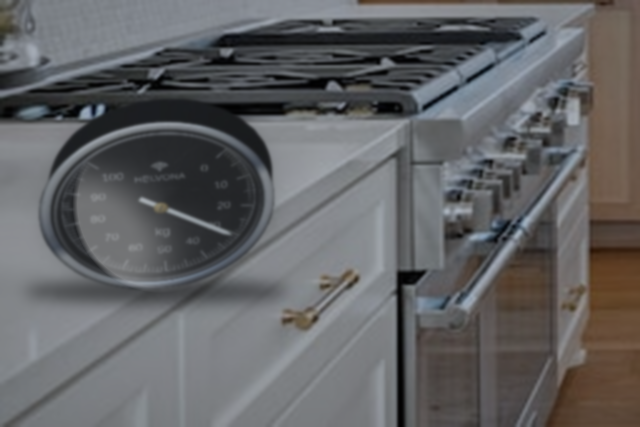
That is 30 kg
